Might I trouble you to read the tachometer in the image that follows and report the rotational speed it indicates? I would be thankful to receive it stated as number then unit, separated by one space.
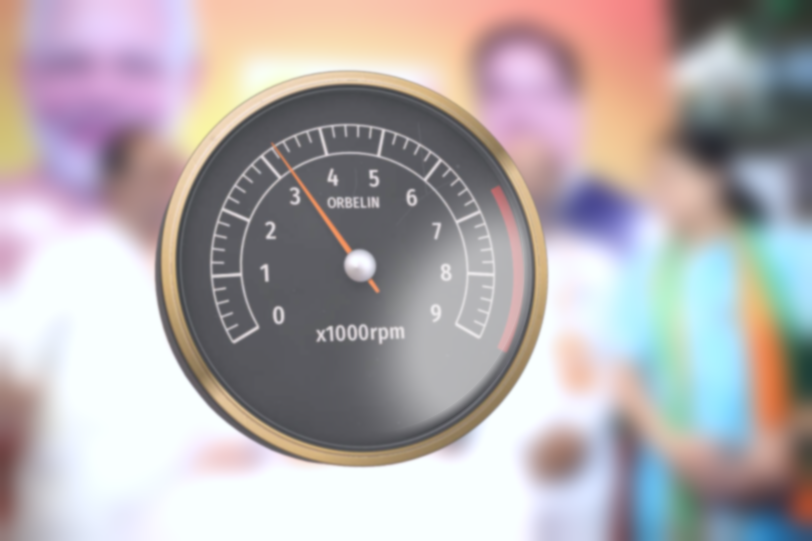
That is 3200 rpm
